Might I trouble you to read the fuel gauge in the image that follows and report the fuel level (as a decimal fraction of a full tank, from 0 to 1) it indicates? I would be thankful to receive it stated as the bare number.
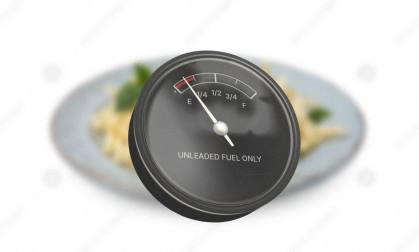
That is 0.125
